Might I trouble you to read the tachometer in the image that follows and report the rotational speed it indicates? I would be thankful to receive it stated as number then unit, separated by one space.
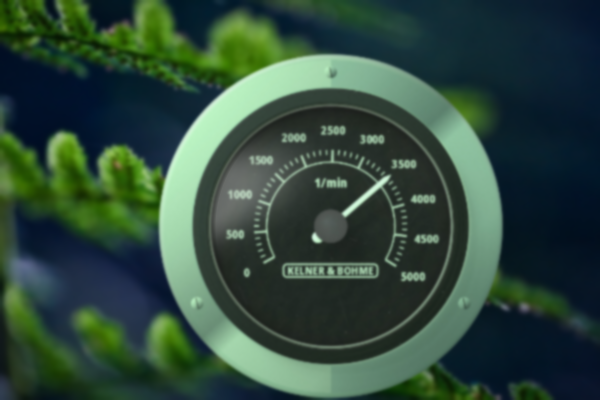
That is 3500 rpm
